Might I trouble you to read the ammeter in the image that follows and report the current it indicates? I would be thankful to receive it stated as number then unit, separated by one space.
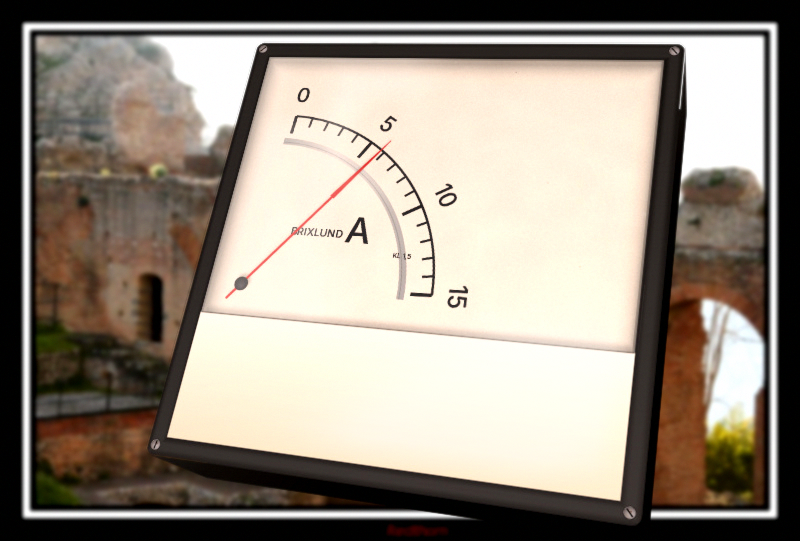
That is 6 A
